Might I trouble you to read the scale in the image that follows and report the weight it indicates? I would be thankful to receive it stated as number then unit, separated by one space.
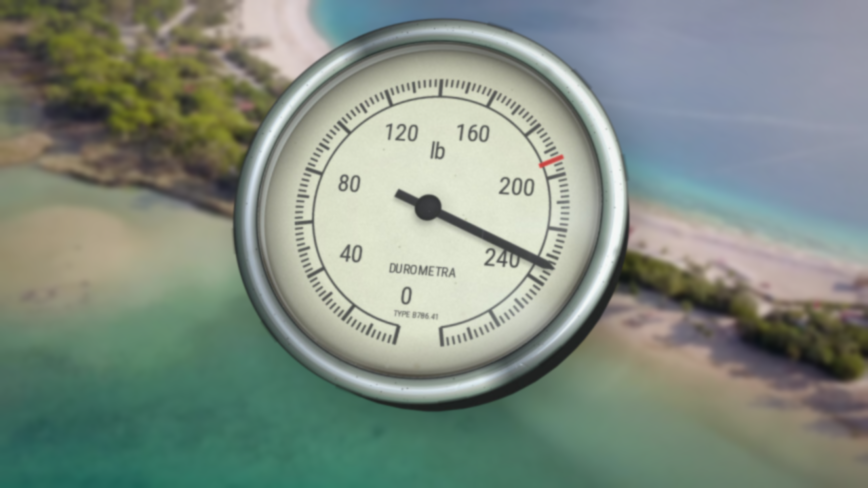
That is 234 lb
